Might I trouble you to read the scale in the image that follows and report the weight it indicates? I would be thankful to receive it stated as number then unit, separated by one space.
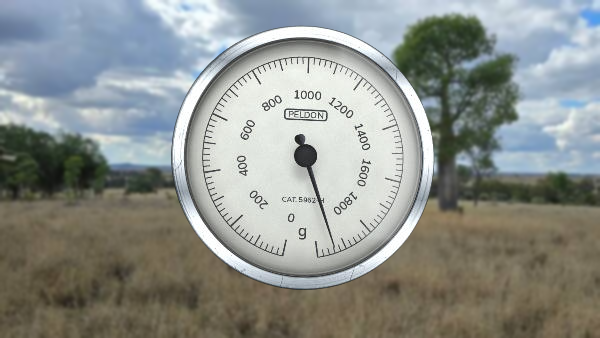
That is 1940 g
